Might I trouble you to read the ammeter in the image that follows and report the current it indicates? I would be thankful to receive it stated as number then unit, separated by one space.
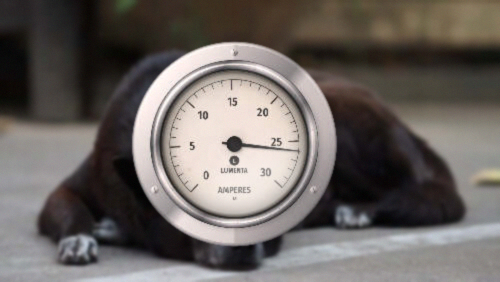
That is 26 A
